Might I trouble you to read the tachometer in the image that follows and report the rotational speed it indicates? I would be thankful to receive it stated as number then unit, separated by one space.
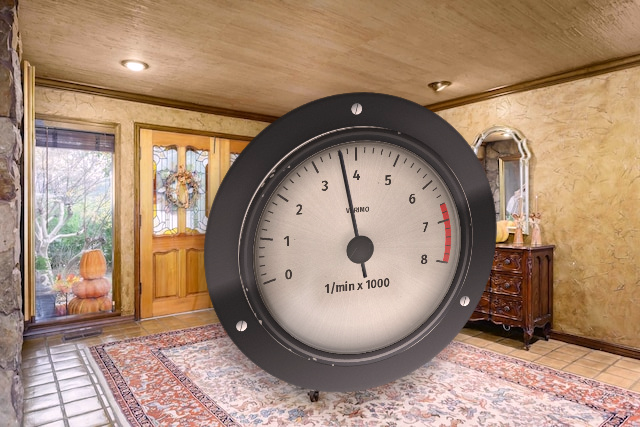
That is 3600 rpm
